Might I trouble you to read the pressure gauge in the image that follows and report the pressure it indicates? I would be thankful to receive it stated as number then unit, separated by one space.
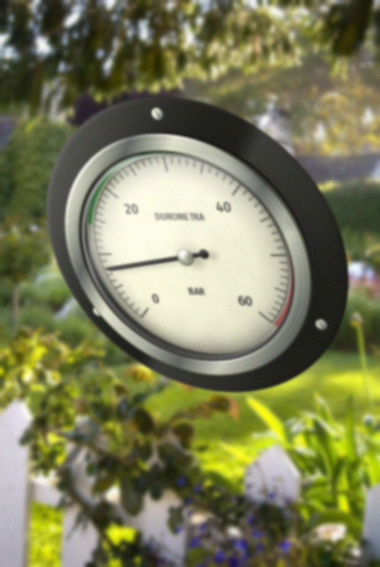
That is 8 bar
